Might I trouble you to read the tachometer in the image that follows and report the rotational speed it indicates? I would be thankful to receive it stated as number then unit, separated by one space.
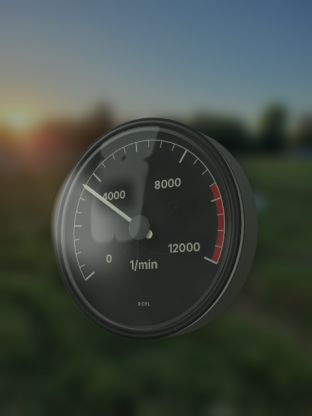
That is 3500 rpm
